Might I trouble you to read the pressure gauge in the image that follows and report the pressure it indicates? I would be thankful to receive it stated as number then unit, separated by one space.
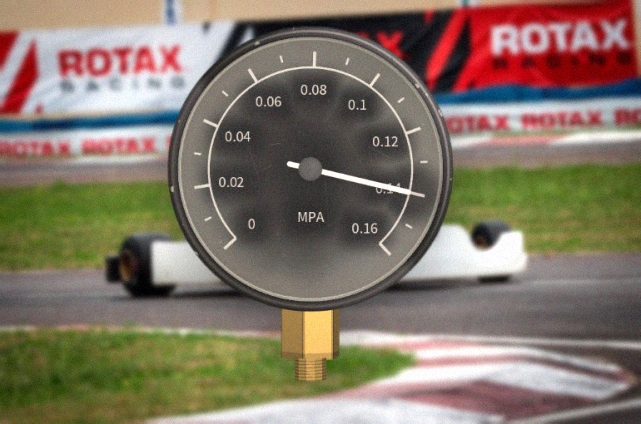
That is 0.14 MPa
